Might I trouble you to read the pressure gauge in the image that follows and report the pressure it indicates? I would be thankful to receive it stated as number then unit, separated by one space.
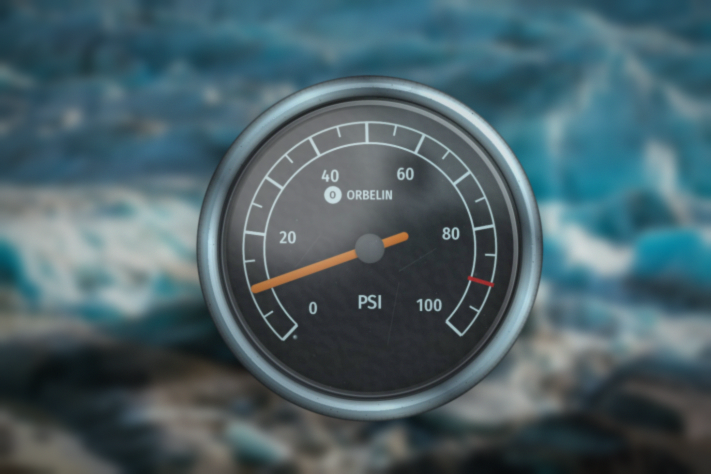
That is 10 psi
